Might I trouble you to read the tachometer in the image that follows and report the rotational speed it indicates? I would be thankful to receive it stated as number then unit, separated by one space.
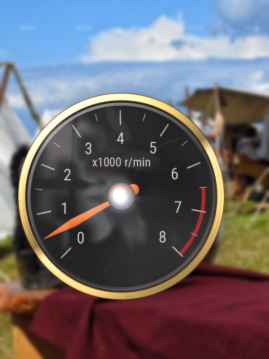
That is 500 rpm
